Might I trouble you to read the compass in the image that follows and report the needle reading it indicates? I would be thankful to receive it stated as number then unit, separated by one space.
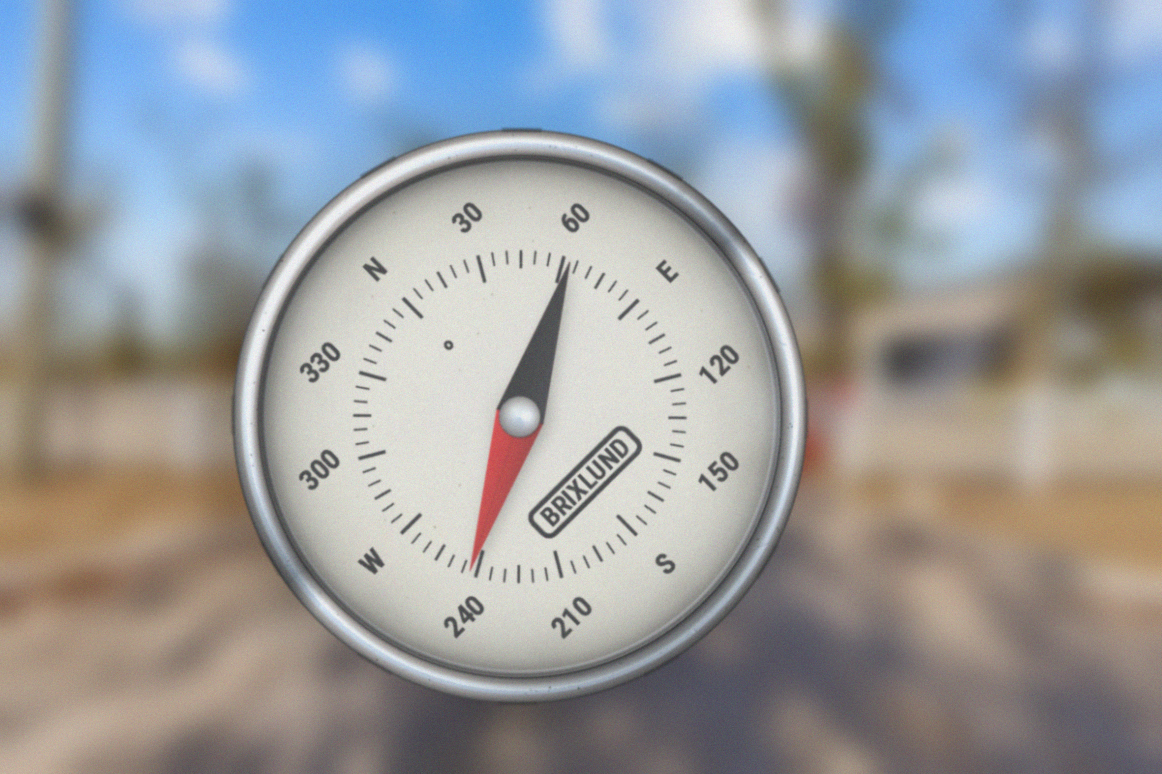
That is 242.5 °
